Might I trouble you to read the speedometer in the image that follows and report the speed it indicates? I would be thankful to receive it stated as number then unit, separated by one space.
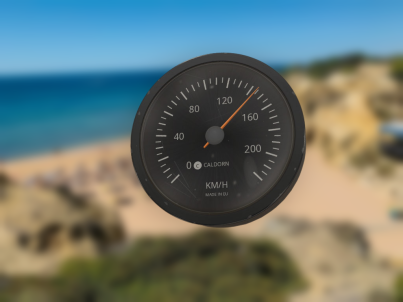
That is 145 km/h
